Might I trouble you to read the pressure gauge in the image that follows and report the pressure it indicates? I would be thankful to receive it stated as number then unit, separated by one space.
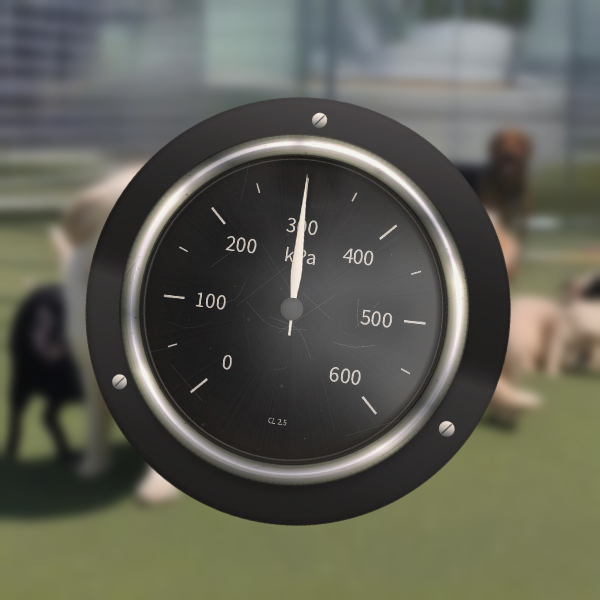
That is 300 kPa
